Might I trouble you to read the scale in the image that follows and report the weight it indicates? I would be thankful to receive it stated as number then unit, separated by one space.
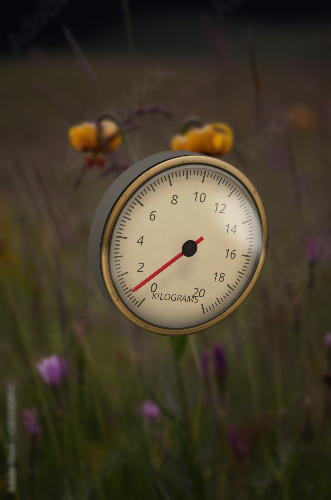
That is 1 kg
